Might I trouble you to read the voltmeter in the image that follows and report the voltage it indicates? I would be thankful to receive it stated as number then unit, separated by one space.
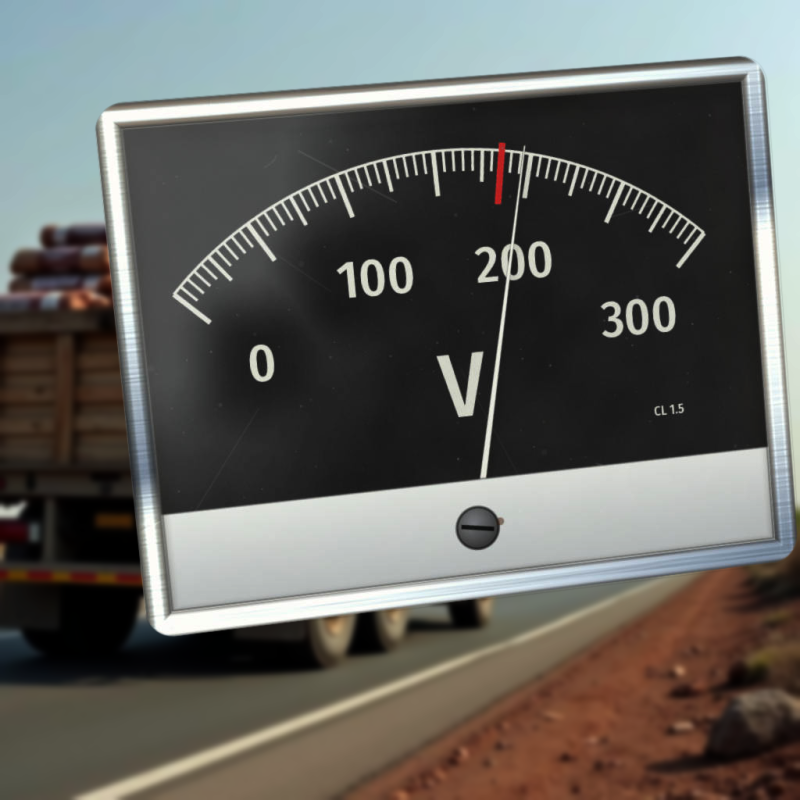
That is 195 V
